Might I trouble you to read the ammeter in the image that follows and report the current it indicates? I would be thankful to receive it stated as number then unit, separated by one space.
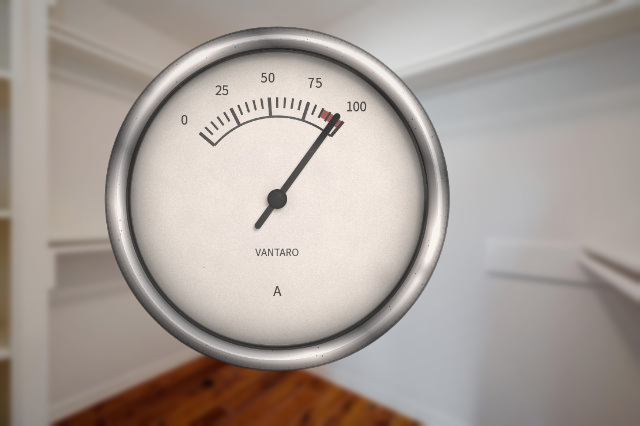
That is 95 A
